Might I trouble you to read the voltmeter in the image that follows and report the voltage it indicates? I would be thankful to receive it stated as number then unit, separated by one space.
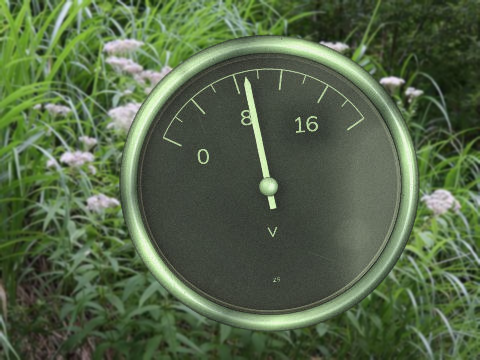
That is 9 V
